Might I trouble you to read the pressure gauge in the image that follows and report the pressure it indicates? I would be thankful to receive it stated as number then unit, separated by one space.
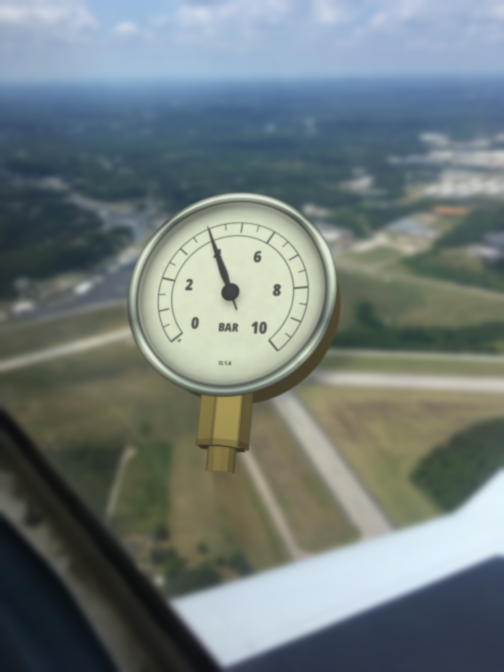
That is 4 bar
